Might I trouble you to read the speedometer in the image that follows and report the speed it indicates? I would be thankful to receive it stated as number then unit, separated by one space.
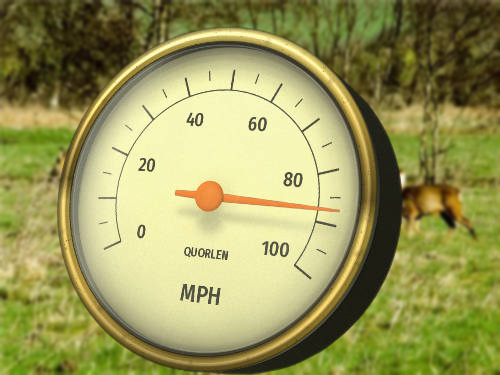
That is 87.5 mph
